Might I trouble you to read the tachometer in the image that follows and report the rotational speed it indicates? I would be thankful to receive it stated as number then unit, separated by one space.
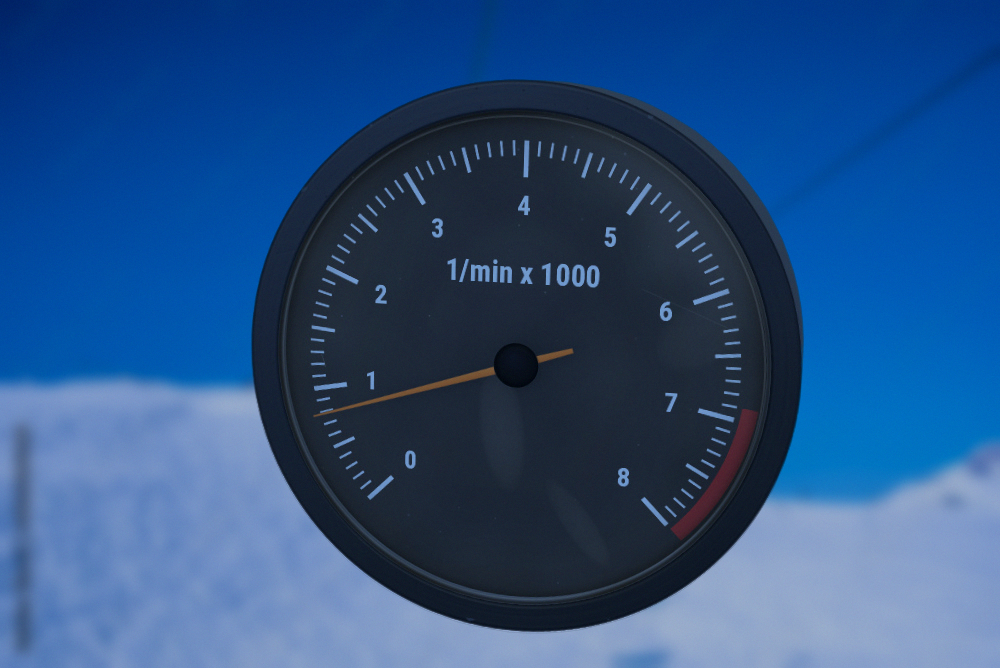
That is 800 rpm
